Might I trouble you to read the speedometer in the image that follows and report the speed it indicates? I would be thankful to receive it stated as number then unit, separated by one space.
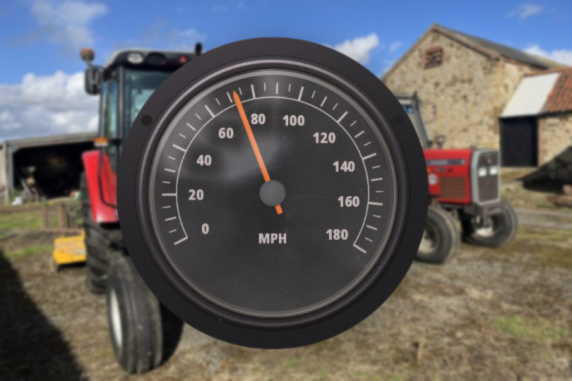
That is 72.5 mph
